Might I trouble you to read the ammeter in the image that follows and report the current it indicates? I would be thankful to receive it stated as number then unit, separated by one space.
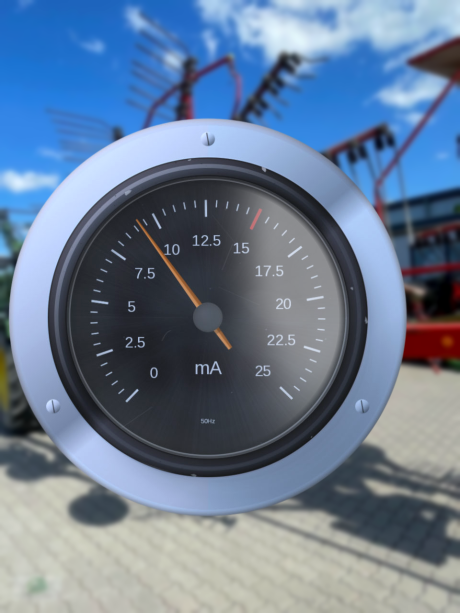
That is 9.25 mA
